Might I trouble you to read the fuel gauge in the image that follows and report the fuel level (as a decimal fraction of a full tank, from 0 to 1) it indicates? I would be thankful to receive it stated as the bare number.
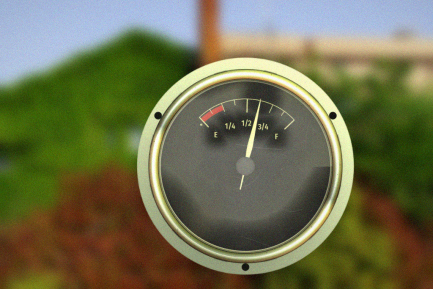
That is 0.625
